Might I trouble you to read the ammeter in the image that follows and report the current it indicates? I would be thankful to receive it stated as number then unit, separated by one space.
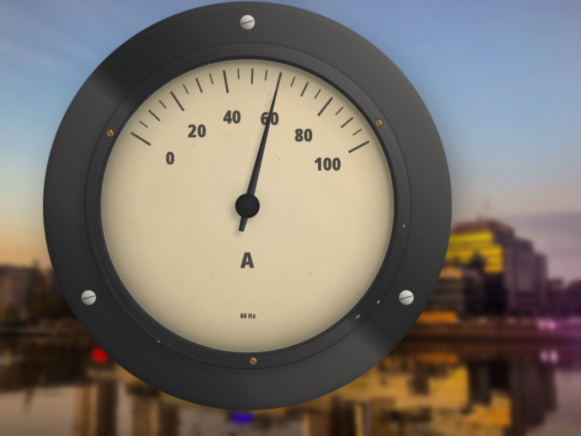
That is 60 A
